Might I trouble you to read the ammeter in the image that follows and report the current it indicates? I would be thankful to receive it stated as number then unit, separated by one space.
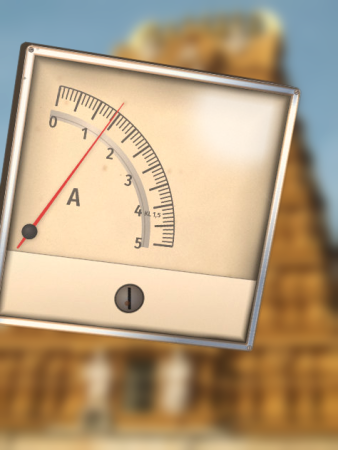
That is 1.4 A
